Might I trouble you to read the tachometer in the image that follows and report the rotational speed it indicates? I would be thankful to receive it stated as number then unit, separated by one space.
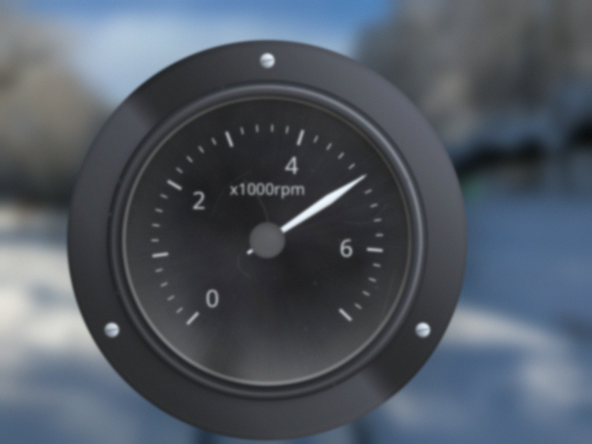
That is 5000 rpm
